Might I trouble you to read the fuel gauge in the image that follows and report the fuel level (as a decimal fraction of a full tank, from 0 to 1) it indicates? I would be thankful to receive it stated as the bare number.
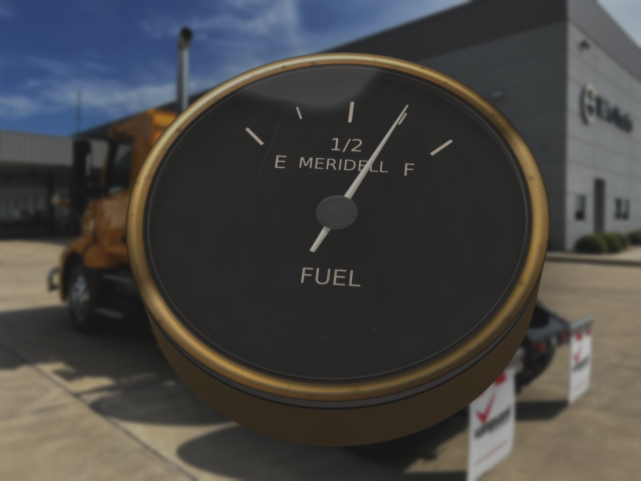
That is 0.75
